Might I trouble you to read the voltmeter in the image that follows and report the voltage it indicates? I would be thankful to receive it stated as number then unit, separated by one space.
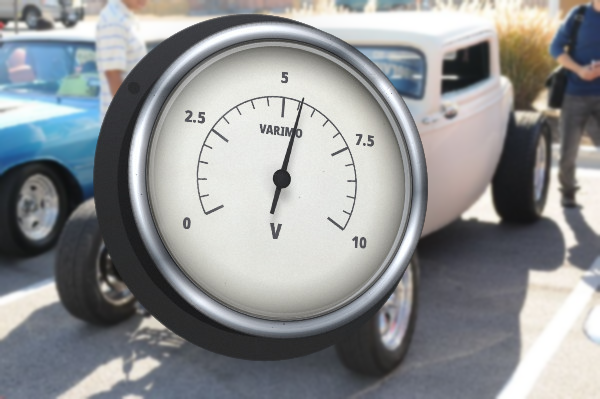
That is 5.5 V
